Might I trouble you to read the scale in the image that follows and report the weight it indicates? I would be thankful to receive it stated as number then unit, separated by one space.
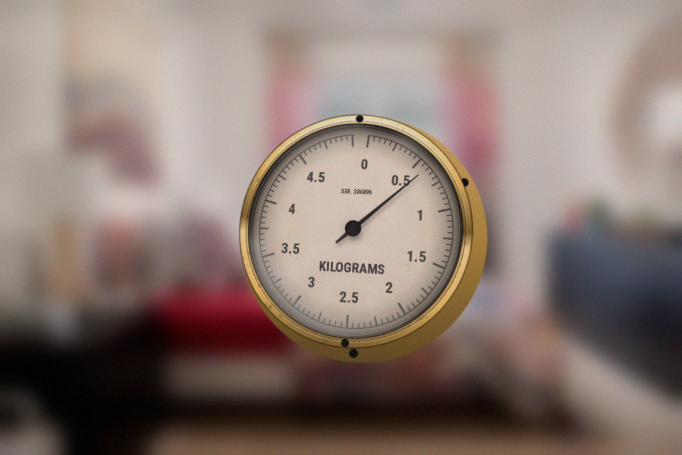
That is 0.6 kg
